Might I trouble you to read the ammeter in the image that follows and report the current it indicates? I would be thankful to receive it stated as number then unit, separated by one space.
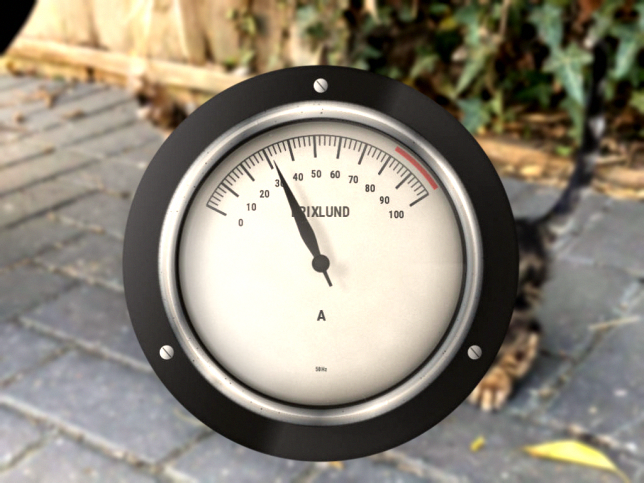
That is 32 A
